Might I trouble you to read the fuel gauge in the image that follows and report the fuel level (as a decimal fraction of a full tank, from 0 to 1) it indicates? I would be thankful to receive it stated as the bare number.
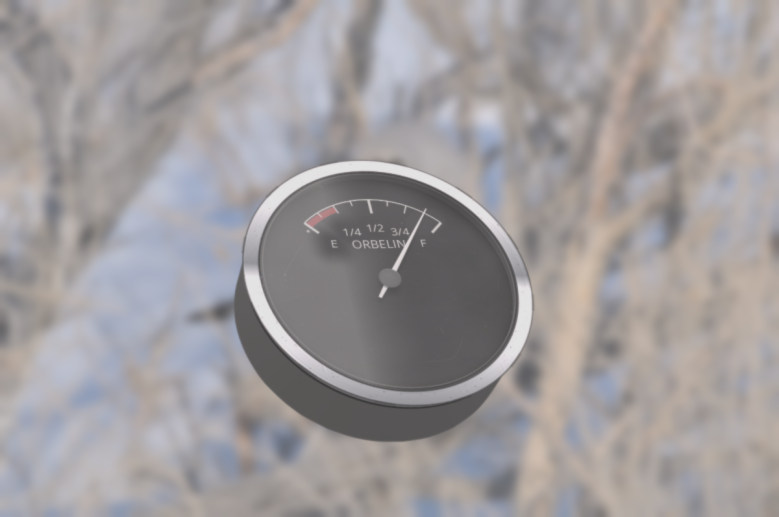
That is 0.875
